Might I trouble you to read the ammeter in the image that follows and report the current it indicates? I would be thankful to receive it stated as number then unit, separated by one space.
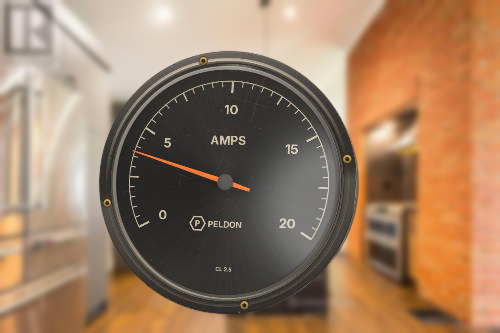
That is 3.75 A
